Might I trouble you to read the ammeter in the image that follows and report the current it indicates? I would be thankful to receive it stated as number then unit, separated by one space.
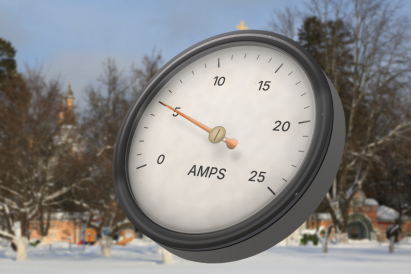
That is 5 A
